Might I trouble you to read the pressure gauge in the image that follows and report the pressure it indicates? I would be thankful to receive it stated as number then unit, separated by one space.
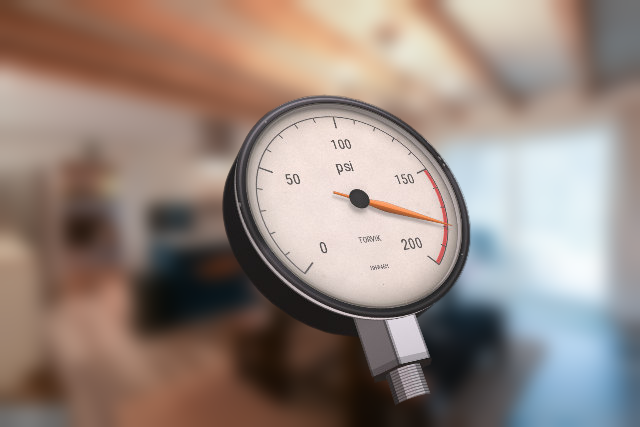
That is 180 psi
